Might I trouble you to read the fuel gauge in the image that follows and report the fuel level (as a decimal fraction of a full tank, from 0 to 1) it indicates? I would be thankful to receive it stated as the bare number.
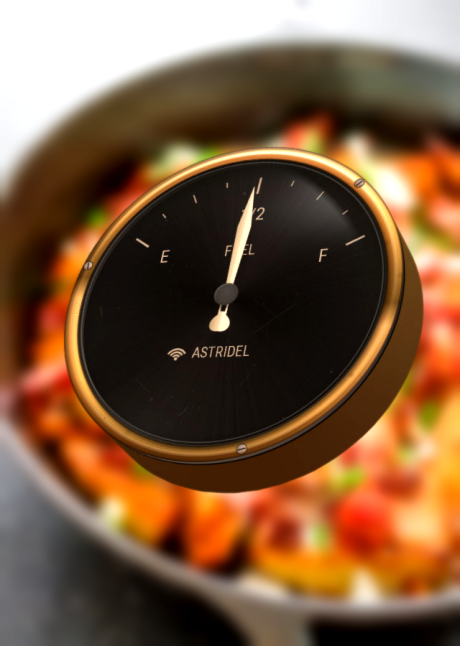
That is 0.5
